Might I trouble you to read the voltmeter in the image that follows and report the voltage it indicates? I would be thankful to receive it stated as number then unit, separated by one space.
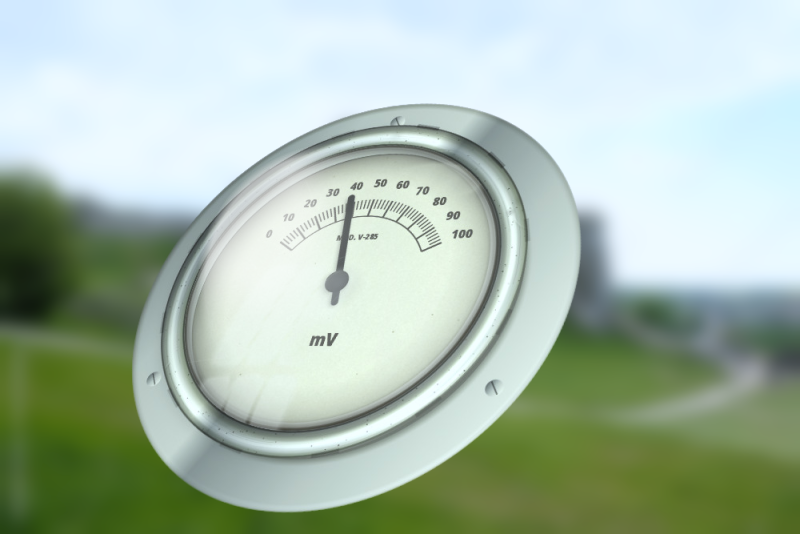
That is 40 mV
